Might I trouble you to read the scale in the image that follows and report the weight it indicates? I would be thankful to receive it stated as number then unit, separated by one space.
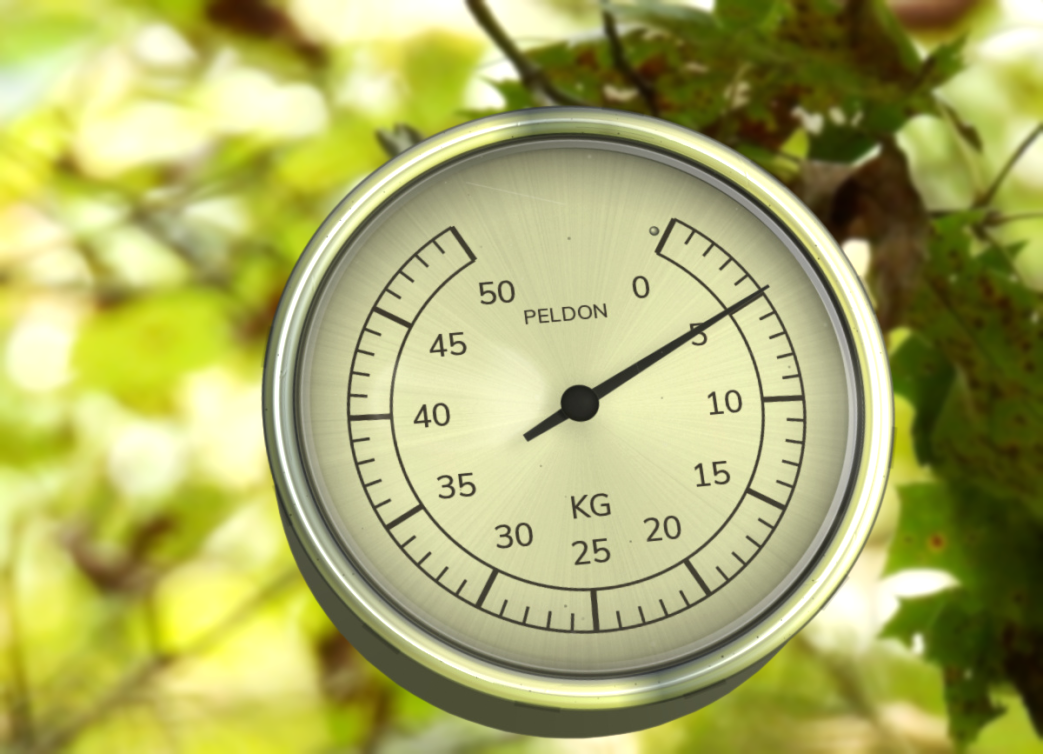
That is 5 kg
